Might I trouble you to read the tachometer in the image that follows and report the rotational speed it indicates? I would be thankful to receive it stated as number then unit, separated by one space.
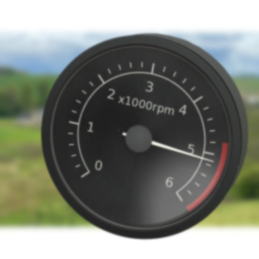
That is 5100 rpm
